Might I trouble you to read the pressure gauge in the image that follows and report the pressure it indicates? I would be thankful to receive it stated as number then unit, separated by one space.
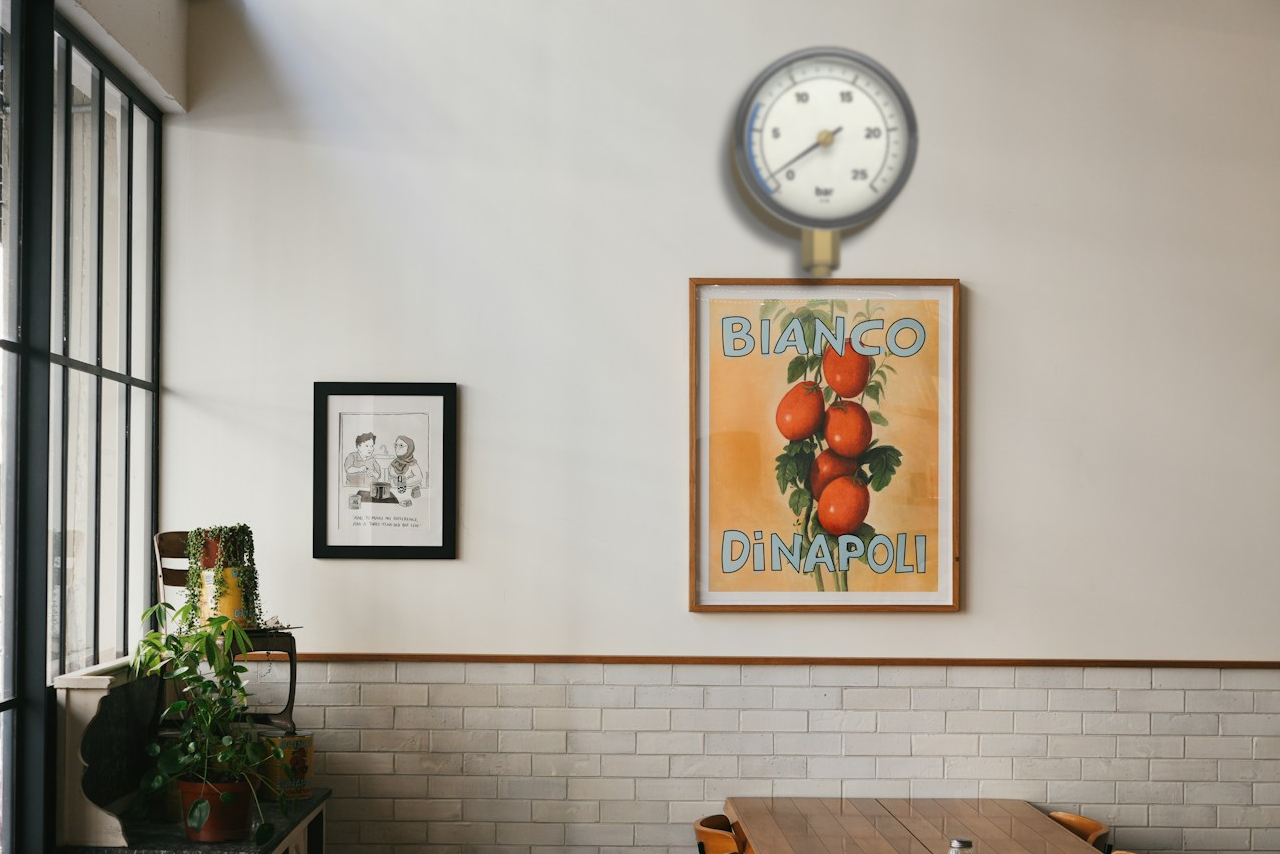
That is 1 bar
